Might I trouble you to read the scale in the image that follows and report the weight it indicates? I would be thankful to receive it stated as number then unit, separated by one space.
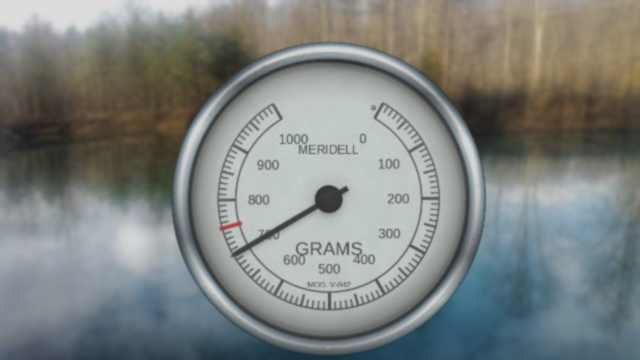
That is 700 g
